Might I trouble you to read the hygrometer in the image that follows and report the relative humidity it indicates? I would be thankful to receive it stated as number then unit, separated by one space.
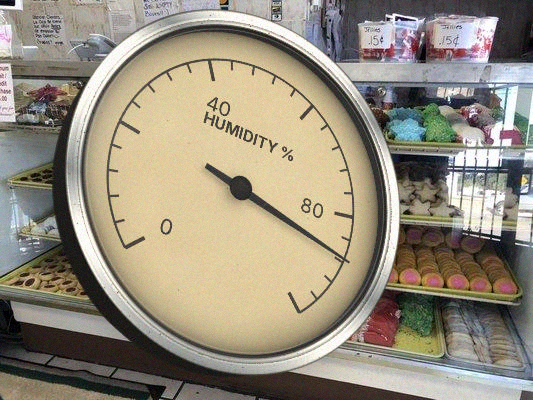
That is 88 %
